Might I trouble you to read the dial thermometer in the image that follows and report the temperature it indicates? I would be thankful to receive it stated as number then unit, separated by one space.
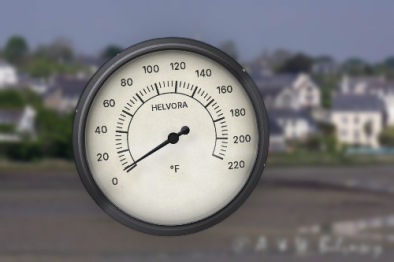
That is 4 °F
